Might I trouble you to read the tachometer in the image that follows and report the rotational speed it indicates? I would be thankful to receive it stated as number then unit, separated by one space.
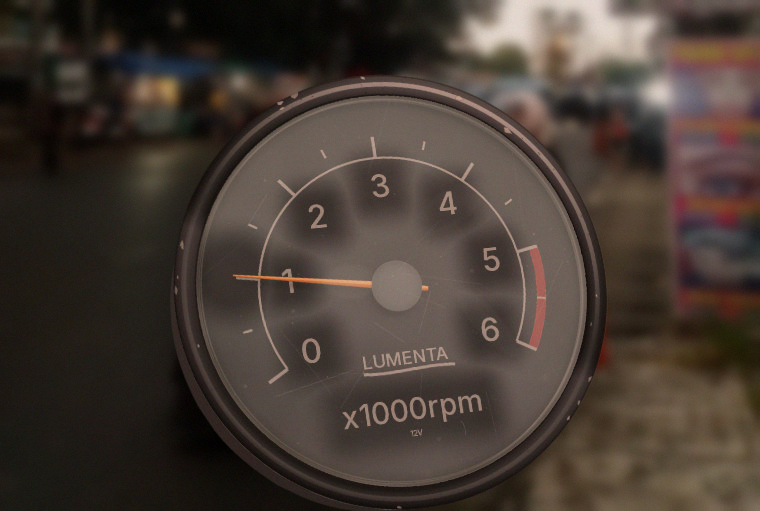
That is 1000 rpm
